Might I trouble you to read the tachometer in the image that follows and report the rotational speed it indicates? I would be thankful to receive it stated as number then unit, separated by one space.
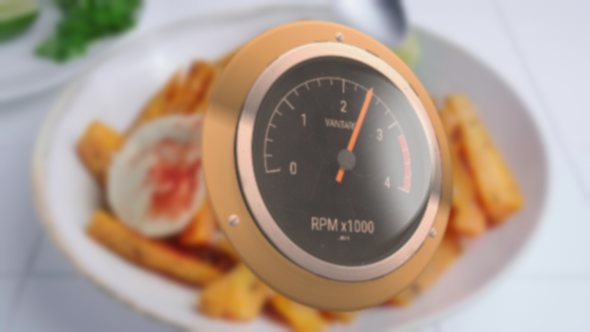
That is 2400 rpm
